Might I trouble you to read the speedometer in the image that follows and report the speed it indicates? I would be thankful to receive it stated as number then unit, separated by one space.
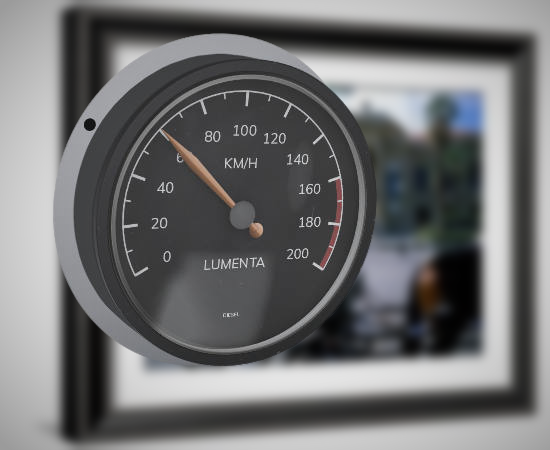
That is 60 km/h
